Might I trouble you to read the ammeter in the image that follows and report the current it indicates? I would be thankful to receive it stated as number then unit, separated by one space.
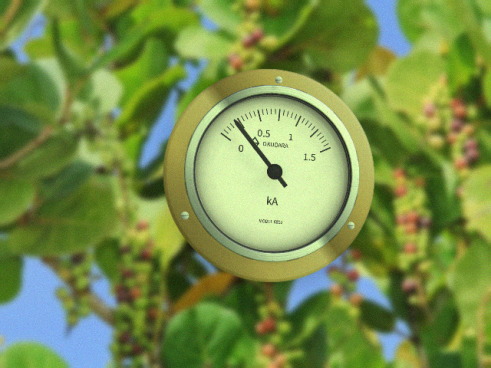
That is 0.2 kA
